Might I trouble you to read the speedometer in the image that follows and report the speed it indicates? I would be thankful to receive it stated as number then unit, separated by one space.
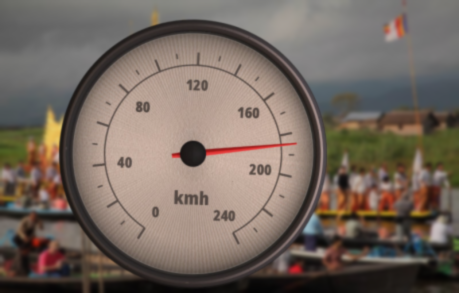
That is 185 km/h
